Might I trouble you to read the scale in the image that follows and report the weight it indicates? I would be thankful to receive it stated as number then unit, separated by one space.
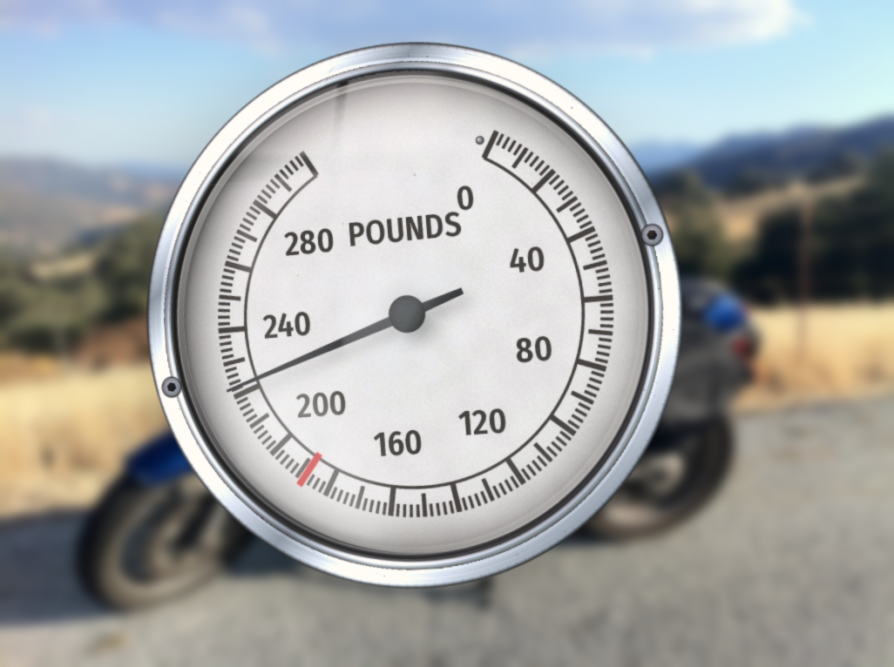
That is 222 lb
